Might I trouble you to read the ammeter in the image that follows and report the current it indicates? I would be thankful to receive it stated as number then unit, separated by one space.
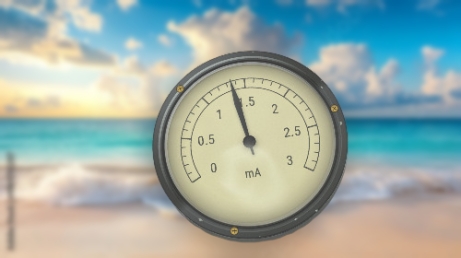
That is 1.35 mA
